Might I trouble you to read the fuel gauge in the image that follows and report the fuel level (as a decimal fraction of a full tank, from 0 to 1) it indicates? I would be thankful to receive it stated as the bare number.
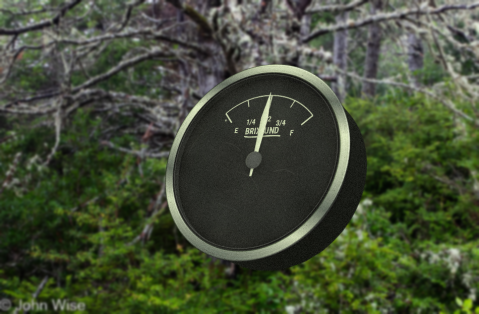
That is 0.5
